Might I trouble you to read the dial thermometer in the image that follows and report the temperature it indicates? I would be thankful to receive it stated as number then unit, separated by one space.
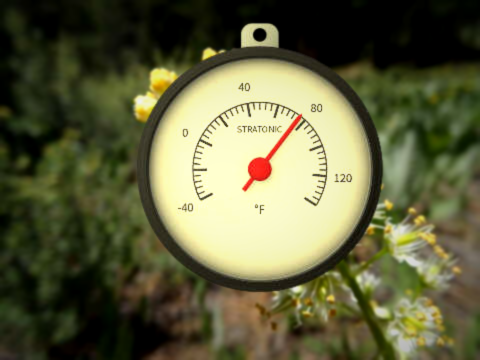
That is 76 °F
